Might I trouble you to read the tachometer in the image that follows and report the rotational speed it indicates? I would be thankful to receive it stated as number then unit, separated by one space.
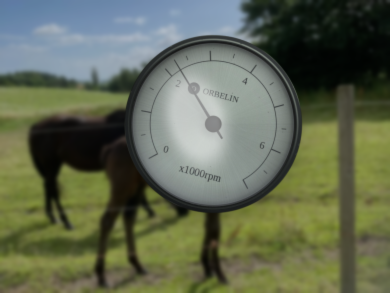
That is 2250 rpm
